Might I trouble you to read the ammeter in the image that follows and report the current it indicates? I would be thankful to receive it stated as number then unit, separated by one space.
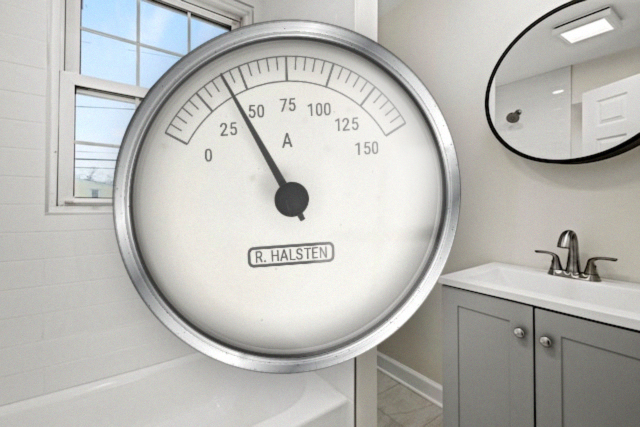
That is 40 A
